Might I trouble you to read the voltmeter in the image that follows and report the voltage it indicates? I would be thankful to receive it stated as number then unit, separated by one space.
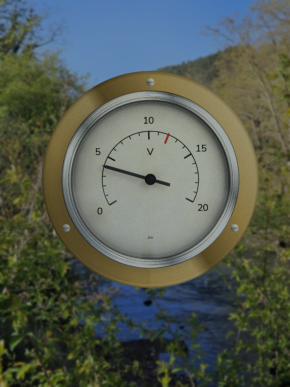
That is 4 V
